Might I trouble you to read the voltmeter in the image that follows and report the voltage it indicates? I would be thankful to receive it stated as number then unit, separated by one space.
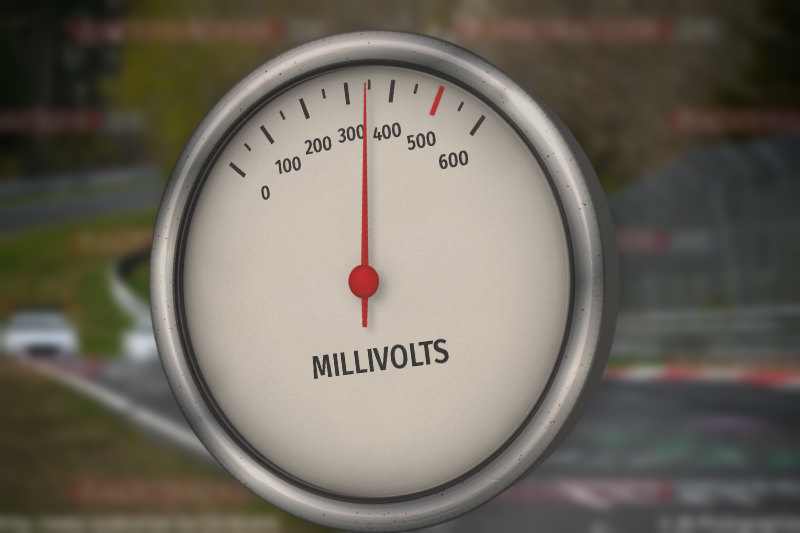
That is 350 mV
